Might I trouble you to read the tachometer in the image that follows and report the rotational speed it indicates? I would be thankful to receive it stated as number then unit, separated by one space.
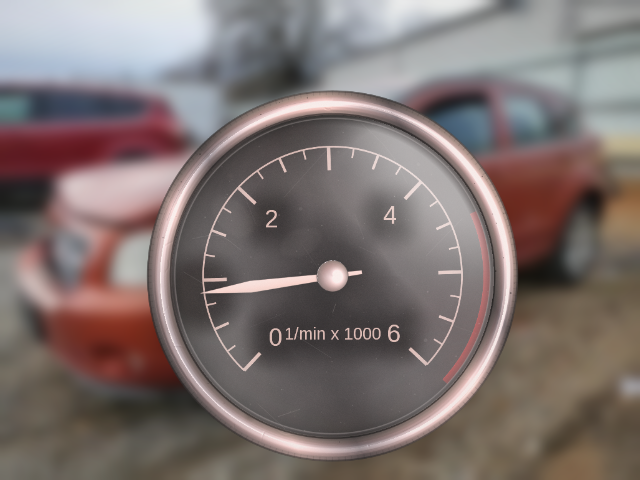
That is 875 rpm
